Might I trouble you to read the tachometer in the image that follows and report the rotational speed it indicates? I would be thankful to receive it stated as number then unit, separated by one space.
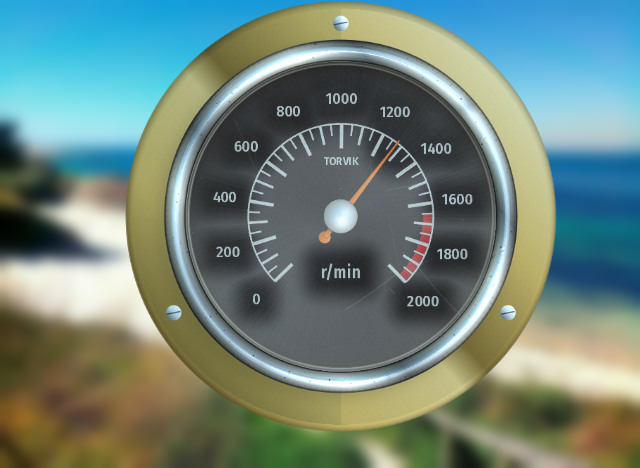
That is 1275 rpm
